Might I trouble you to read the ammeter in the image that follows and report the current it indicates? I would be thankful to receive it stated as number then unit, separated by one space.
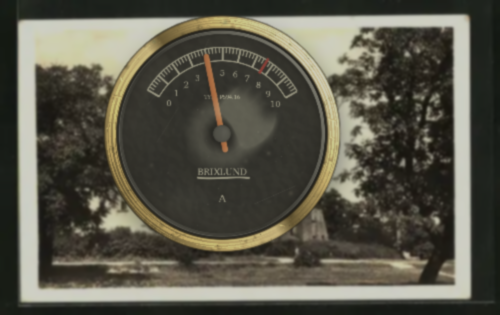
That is 4 A
